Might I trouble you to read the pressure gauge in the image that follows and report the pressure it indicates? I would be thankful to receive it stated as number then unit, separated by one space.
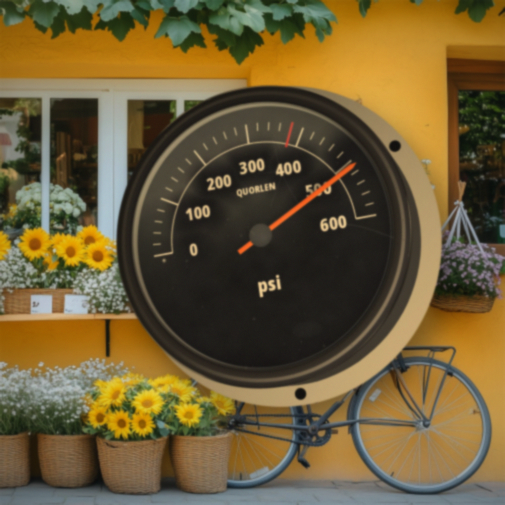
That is 510 psi
